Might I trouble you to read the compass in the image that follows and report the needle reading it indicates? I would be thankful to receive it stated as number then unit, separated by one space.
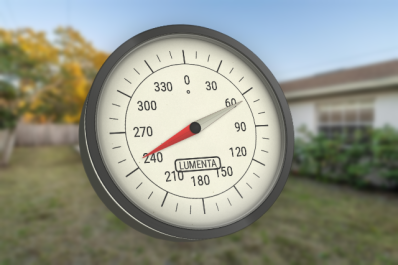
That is 245 °
